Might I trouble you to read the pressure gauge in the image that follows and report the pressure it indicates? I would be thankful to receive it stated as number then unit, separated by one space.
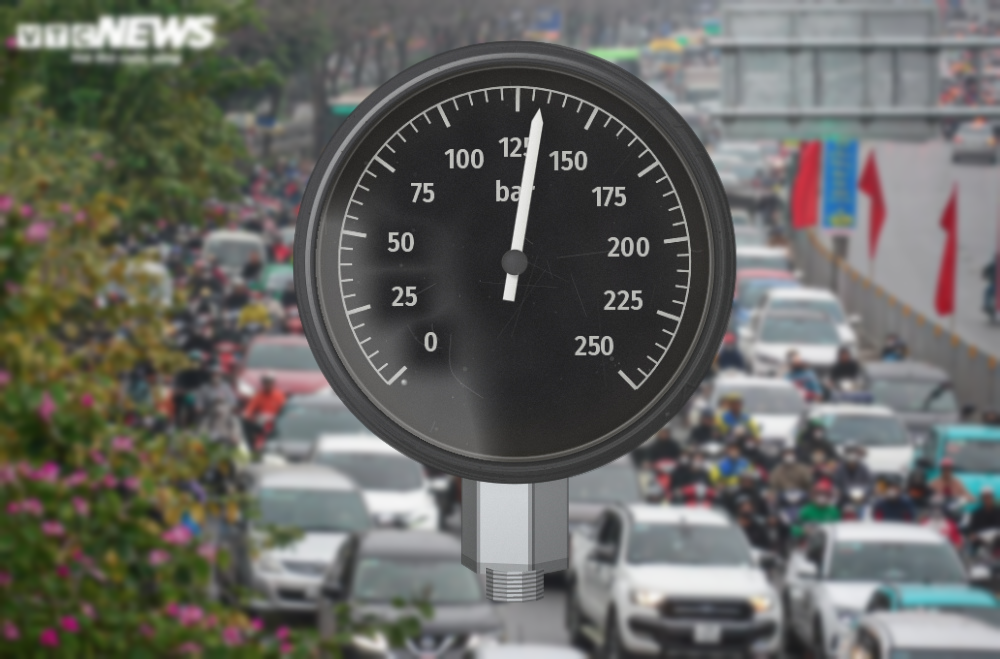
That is 132.5 bar
